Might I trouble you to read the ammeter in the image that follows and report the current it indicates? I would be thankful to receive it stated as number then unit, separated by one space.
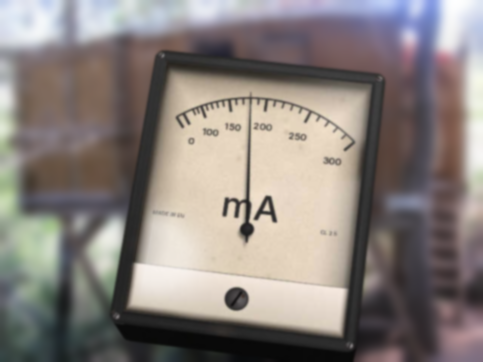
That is 180 mA
